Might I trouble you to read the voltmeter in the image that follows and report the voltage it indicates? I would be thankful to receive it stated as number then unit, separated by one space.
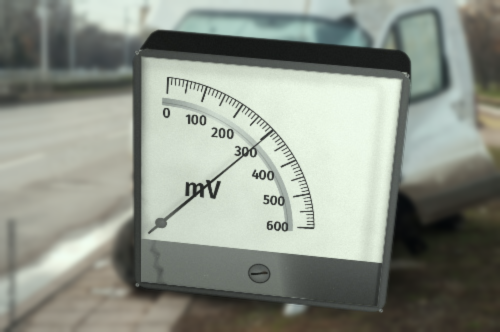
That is 300 mV
